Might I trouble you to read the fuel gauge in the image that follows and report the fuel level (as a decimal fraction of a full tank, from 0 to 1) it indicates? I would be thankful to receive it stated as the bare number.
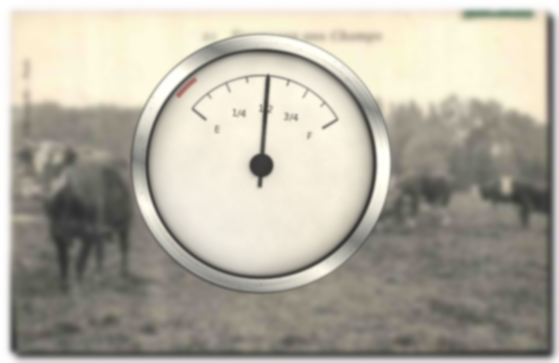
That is 0.5
